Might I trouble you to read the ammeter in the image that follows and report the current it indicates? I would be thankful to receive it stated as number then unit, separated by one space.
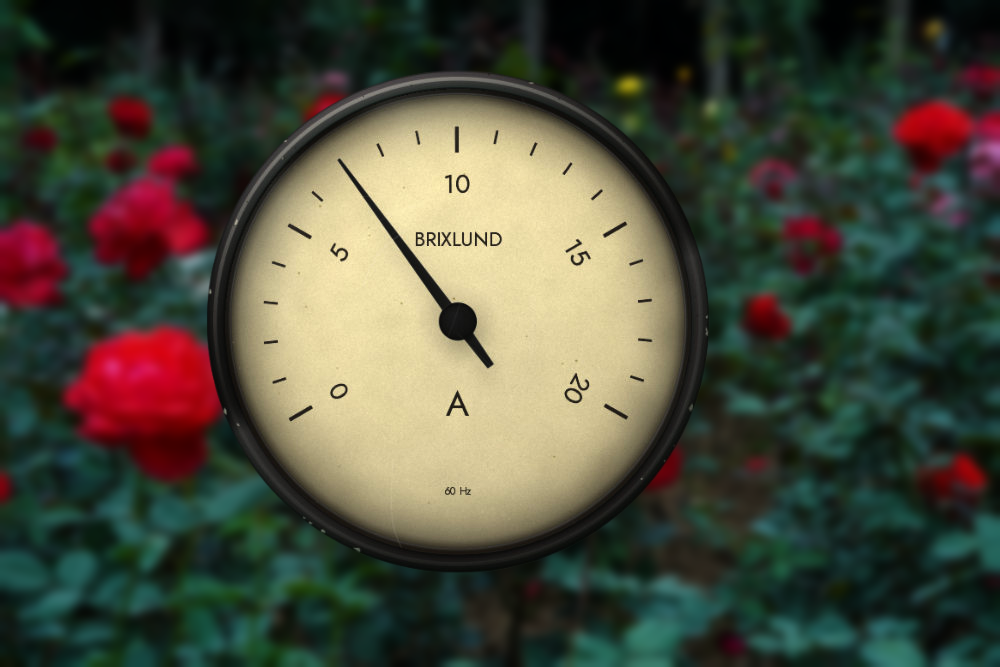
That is 7 A
